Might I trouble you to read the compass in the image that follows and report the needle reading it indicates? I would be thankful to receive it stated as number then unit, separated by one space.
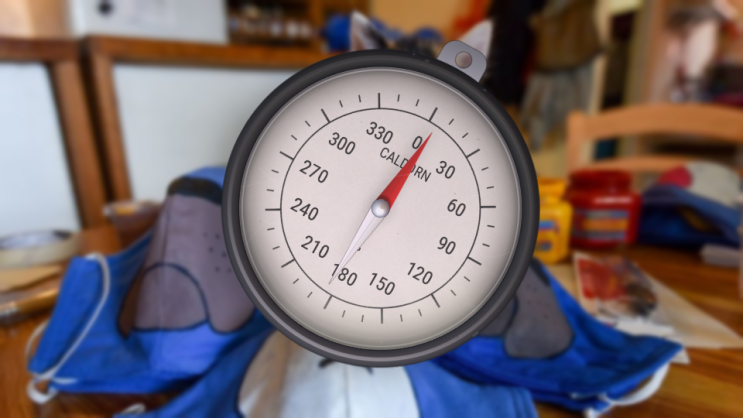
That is 5 °
